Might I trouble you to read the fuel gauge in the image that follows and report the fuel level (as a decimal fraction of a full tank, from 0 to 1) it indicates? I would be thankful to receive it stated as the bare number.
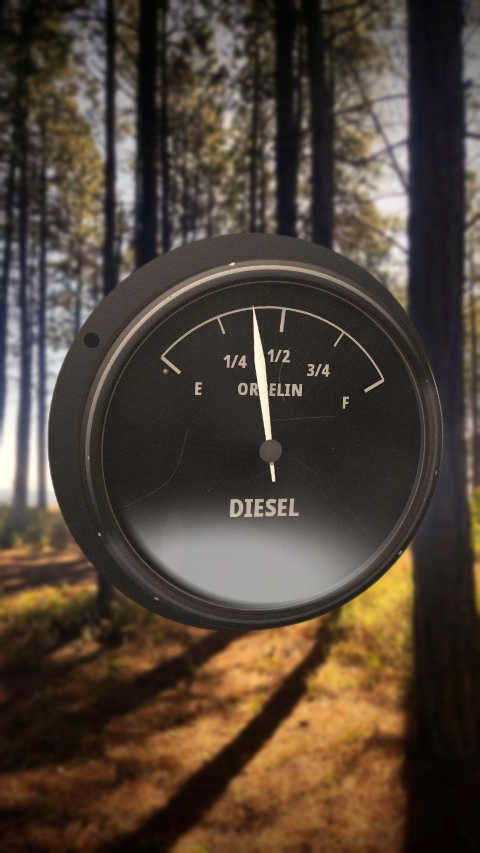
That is 0.375
